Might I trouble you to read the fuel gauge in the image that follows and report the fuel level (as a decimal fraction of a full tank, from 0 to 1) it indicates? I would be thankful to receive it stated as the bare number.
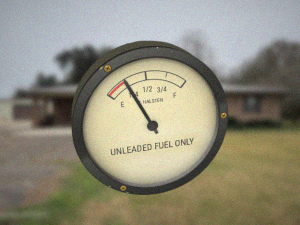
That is 0.25
